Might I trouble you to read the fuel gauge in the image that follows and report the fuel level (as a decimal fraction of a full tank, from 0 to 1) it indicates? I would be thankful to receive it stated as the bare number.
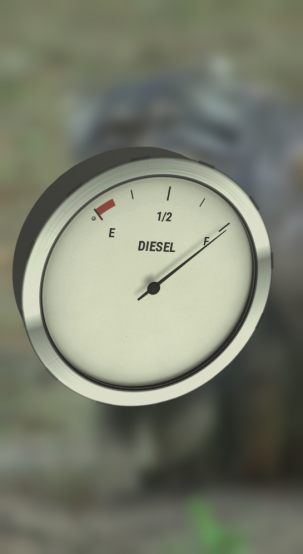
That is 1
